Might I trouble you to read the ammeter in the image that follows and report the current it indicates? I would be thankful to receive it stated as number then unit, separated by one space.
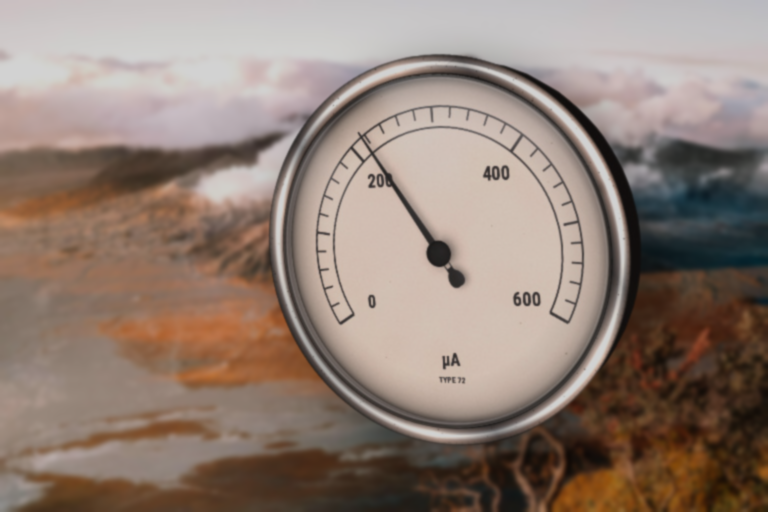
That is 220 µA
